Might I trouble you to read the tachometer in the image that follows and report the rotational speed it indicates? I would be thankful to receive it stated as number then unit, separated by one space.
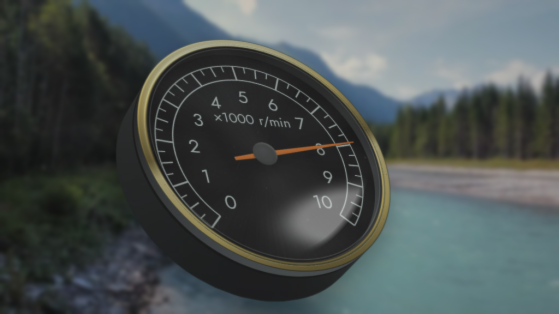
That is 8000 rpm
